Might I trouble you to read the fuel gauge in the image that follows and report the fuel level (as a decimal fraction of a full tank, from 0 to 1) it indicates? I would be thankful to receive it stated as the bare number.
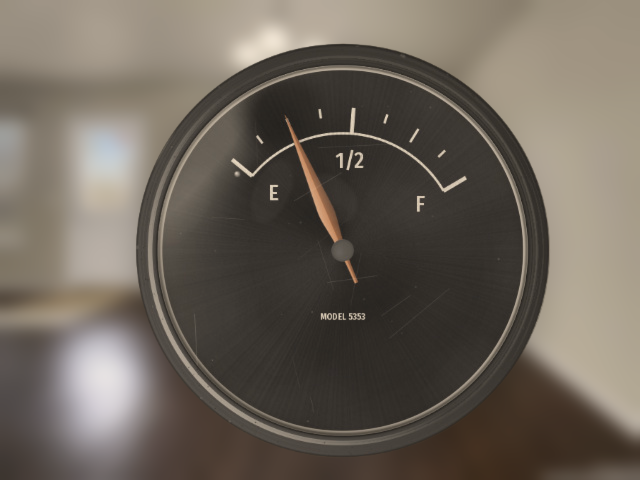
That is 0.25
